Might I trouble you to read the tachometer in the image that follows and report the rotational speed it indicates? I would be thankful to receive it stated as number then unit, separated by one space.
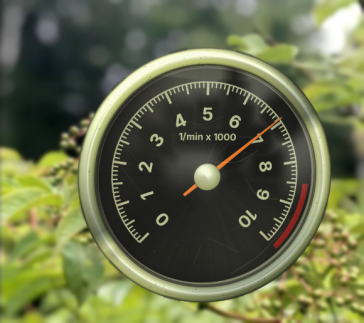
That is 6900 rpm
